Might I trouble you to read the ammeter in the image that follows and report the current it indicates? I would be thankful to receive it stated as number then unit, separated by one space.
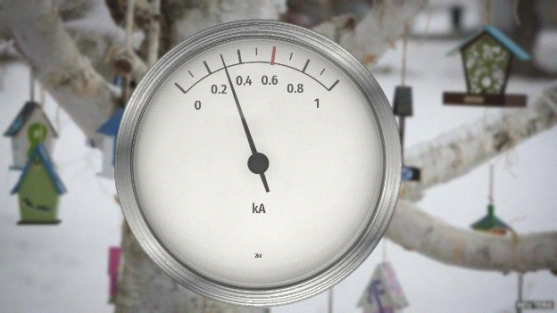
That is 0.3 kA
